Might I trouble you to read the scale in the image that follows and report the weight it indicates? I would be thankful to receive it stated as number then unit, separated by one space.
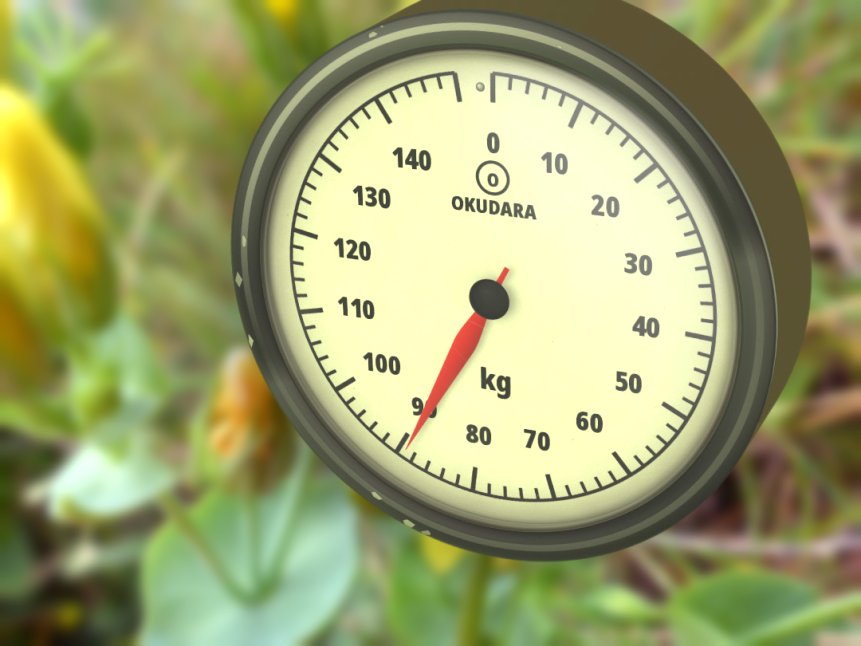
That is 89 kg
